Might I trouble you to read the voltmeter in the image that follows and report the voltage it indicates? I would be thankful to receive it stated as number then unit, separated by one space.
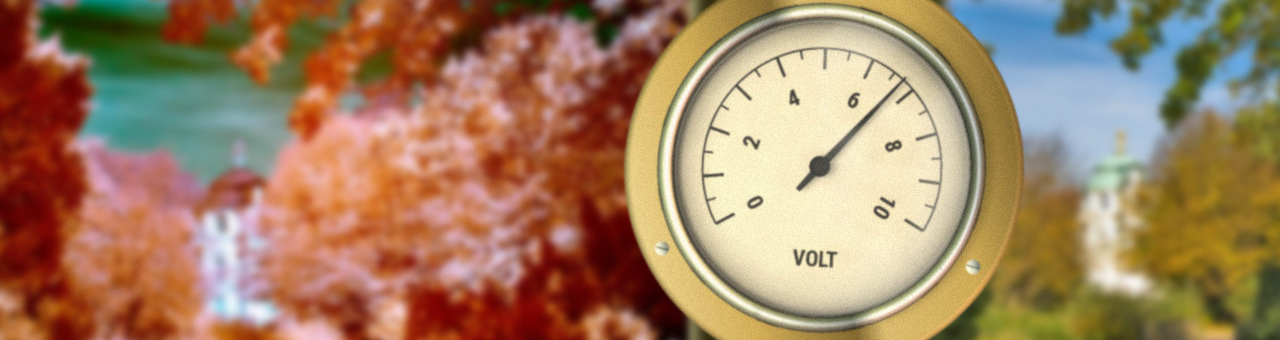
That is 6.75 V
